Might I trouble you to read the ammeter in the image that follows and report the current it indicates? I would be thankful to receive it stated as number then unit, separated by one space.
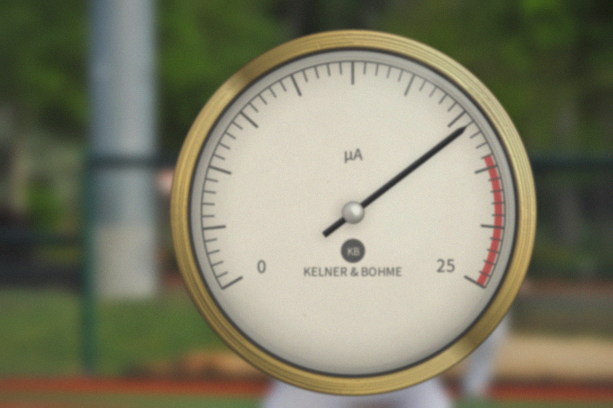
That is 18 µA
